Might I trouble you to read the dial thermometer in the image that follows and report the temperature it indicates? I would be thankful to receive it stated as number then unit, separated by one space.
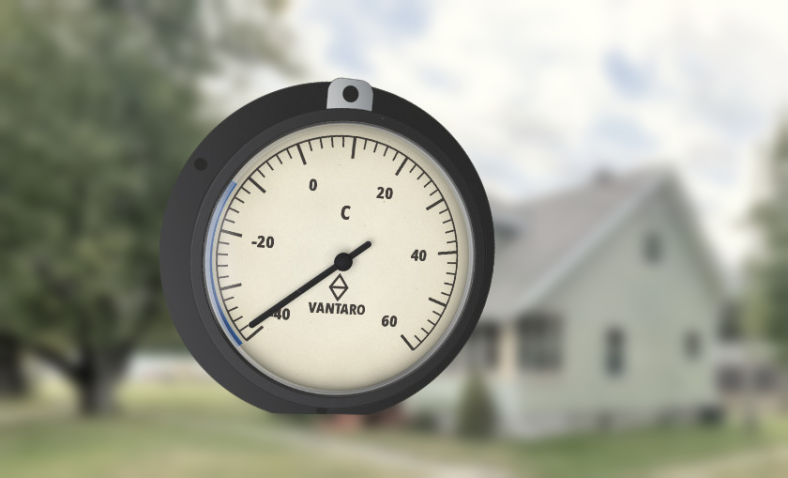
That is -38 °C
